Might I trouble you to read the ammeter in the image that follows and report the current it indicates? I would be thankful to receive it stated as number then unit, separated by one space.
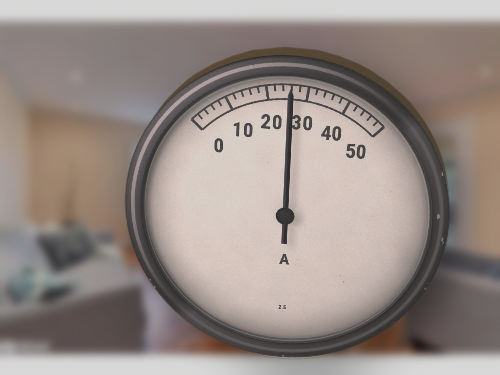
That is 26 A
